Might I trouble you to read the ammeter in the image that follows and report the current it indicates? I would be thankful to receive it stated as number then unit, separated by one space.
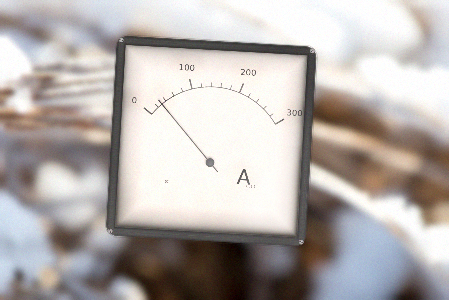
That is 30 A
